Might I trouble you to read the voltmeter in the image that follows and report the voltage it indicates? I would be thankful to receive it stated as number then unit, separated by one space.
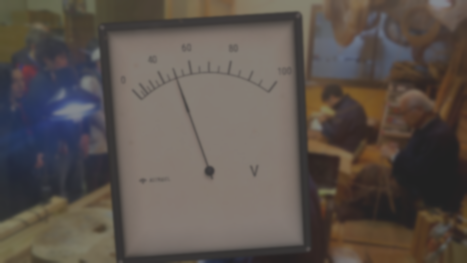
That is 50 V
